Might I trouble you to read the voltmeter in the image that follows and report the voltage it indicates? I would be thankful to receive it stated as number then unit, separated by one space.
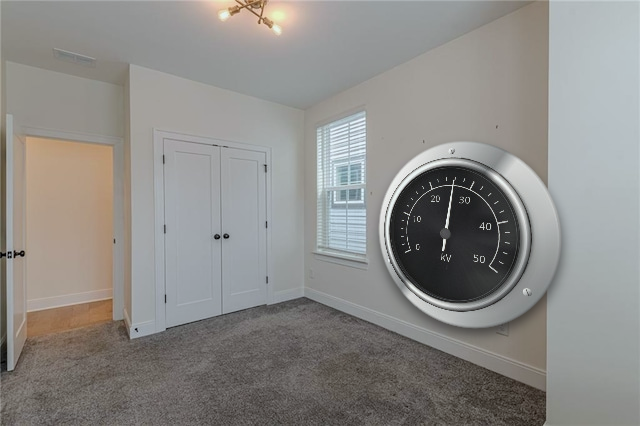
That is 26 kV
